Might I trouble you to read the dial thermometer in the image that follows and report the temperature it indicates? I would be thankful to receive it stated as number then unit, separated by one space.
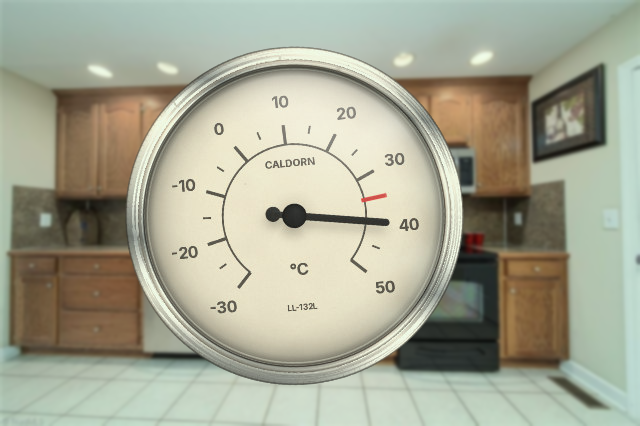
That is 40 °C
